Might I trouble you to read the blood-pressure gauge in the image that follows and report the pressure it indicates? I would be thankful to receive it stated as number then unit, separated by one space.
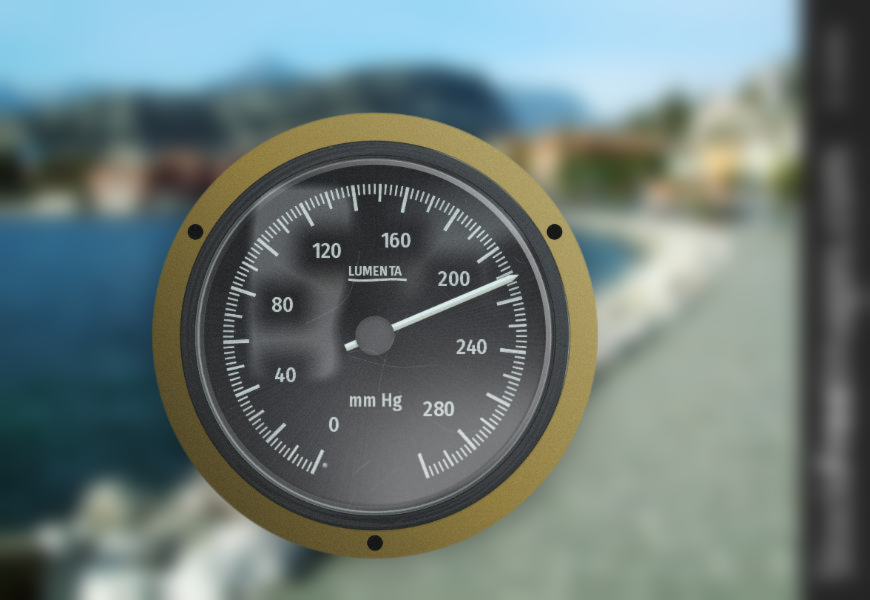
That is 212 mmHg
